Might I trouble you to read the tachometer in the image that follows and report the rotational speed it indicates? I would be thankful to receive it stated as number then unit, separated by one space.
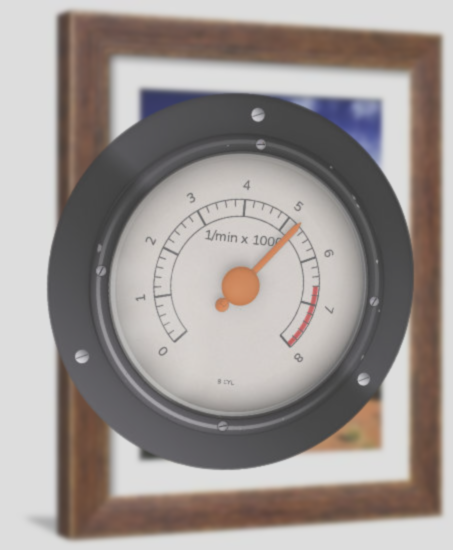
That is 5200 rpm
